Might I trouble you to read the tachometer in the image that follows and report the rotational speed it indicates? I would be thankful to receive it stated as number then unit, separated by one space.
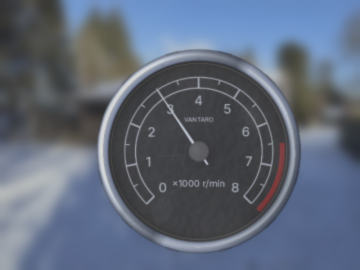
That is 3000 rpm
